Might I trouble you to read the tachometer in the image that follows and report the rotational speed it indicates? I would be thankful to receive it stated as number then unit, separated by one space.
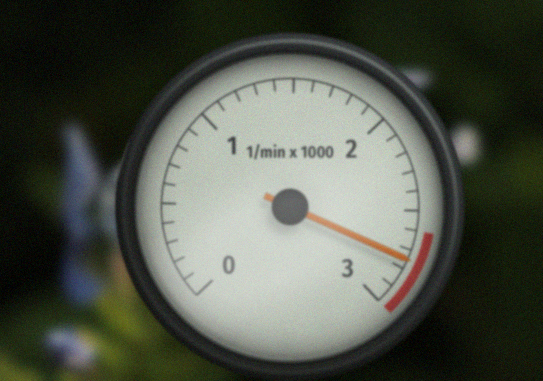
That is 2750 rpm
